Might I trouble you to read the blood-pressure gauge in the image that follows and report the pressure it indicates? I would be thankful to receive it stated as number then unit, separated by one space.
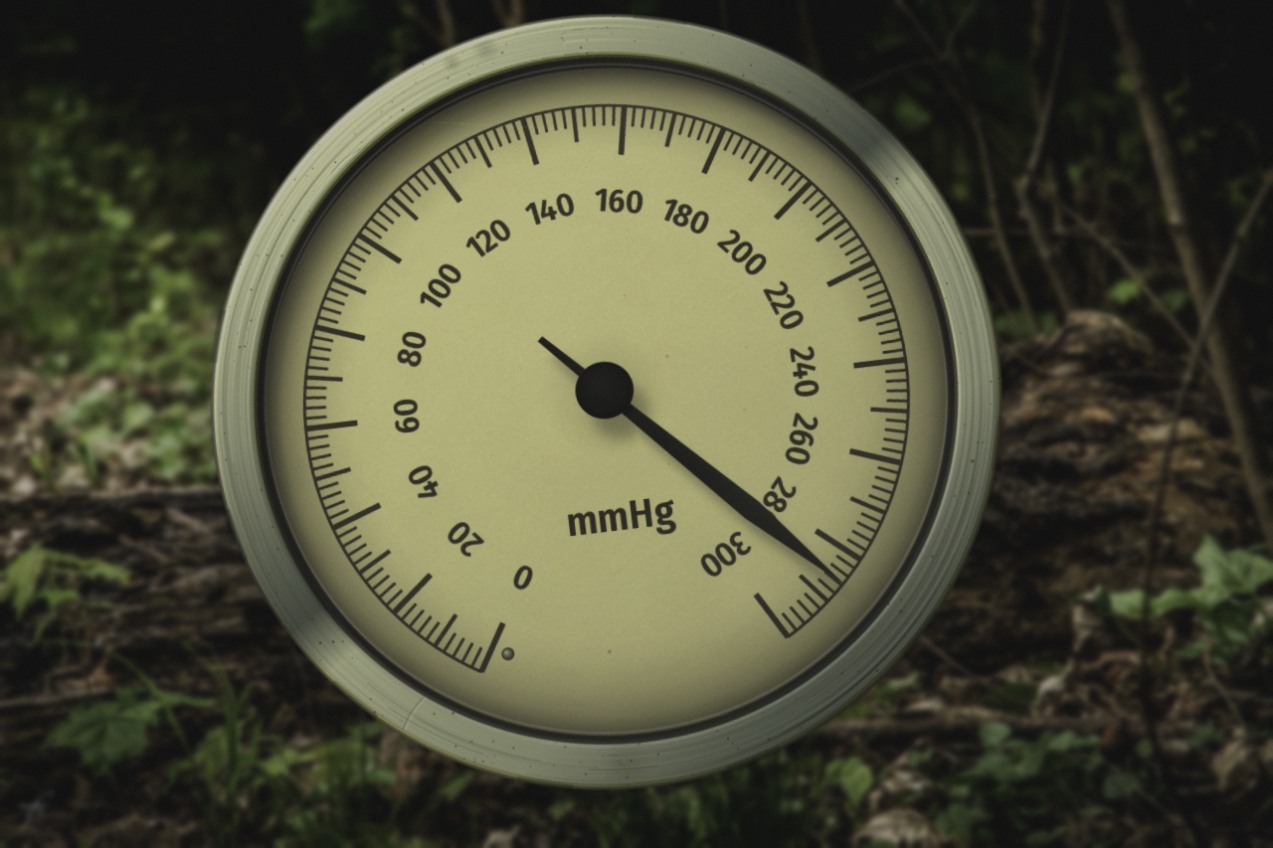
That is 286 mmHg
